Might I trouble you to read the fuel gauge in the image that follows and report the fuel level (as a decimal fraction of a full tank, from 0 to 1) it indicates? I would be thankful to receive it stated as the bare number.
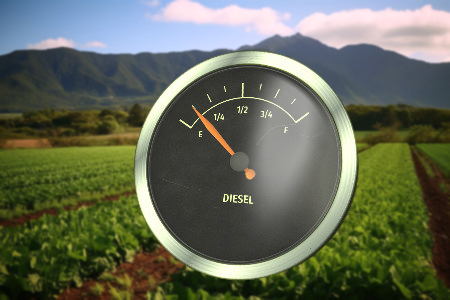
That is 0.125
